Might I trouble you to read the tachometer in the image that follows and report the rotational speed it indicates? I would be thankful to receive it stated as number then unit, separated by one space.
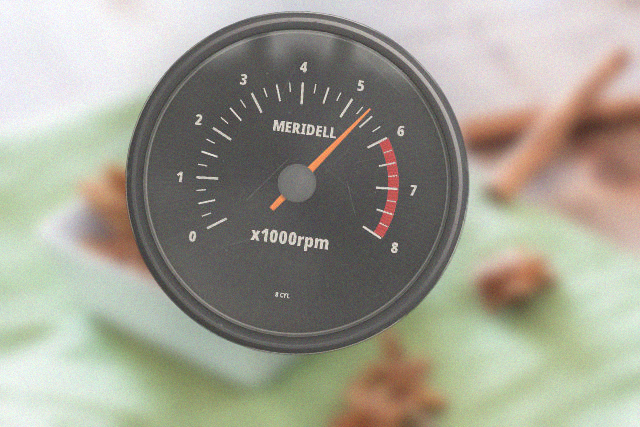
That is 5375 rpm
